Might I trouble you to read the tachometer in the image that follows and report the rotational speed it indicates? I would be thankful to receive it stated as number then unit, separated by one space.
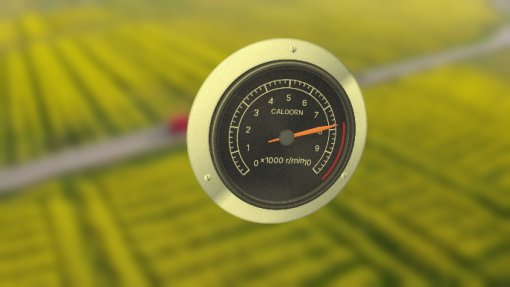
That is 7800 rpm
